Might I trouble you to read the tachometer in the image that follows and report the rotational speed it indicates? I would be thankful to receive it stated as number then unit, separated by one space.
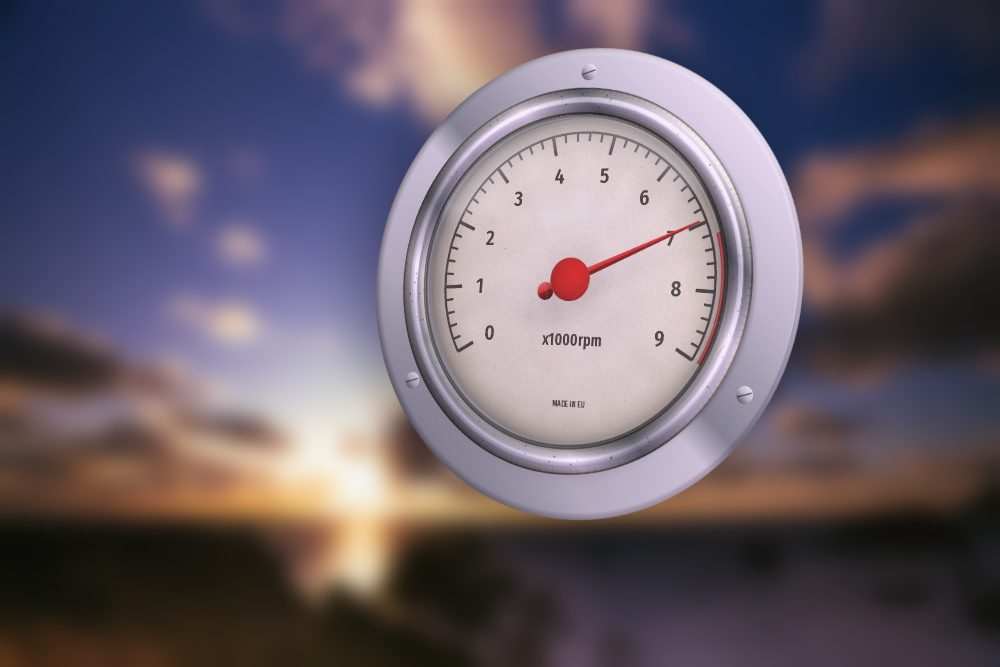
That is 7000 rpm
